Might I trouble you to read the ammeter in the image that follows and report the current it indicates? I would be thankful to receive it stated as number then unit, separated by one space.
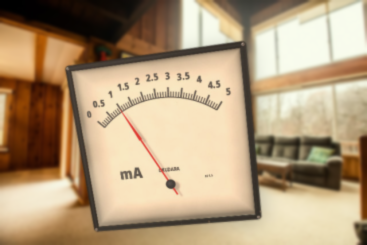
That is 1 mA
